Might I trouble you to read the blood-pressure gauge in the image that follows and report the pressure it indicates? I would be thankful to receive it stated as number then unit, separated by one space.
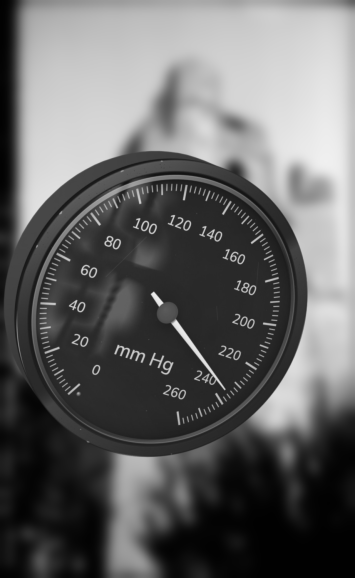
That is 236 mmHg
